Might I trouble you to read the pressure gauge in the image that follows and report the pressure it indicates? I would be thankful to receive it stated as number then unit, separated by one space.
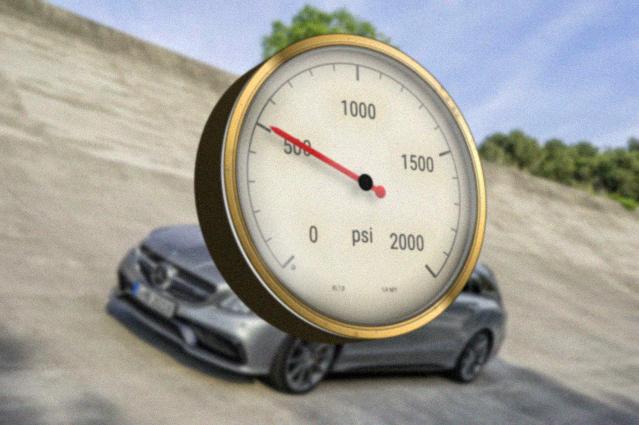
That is 500 psi
